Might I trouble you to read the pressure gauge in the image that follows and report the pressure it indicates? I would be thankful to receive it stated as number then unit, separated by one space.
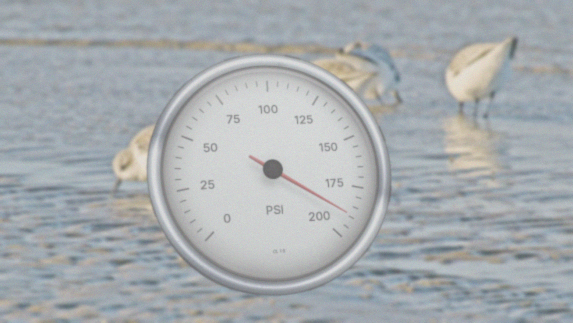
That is 190 psi
